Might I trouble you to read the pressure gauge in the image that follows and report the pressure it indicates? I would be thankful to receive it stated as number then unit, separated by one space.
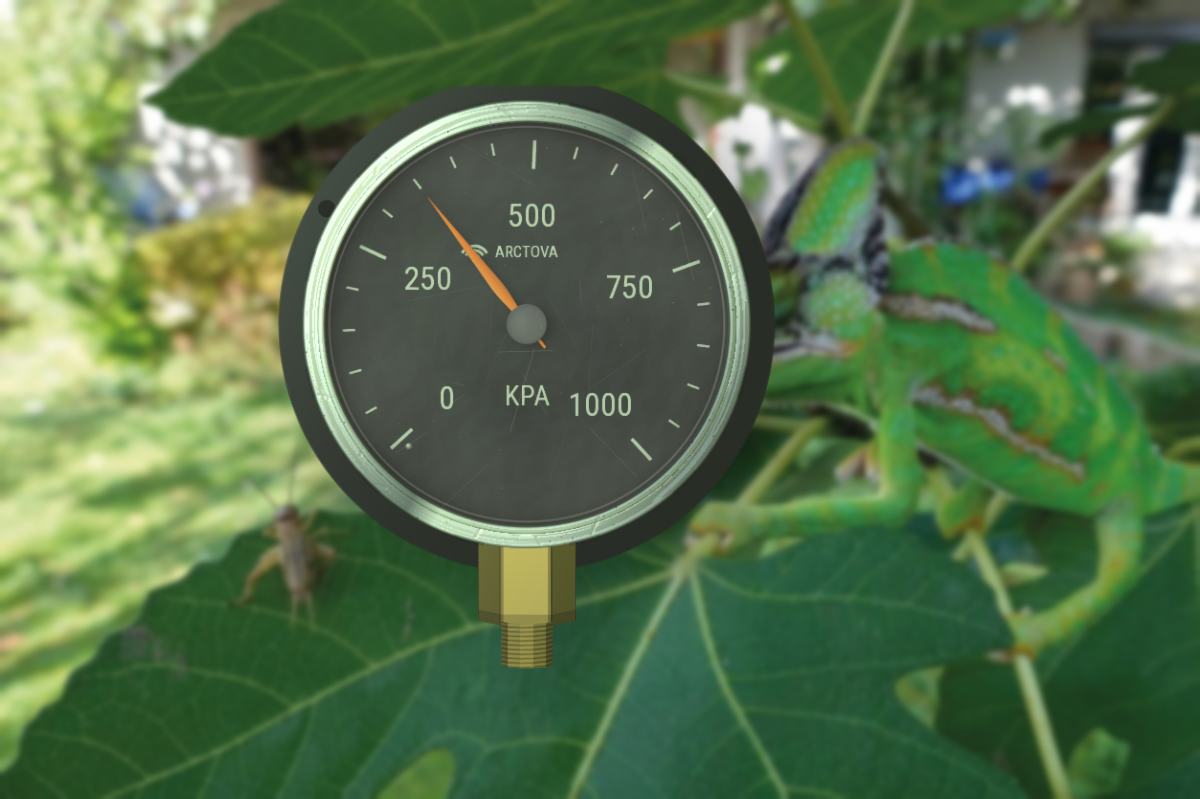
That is 350 kPa
